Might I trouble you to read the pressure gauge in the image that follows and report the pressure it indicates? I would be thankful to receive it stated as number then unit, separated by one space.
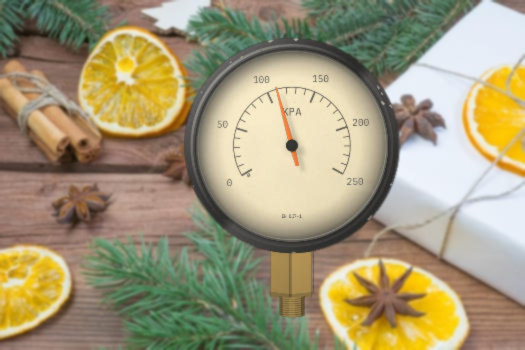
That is 110 kPa
